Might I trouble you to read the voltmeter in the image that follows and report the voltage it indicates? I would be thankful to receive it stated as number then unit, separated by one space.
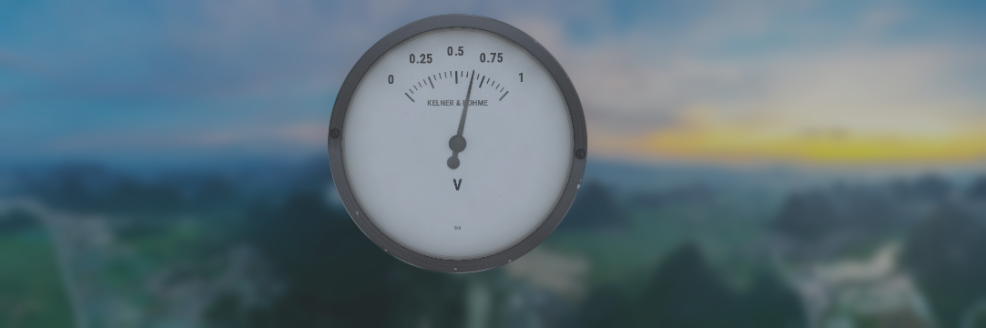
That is 0.65 V
